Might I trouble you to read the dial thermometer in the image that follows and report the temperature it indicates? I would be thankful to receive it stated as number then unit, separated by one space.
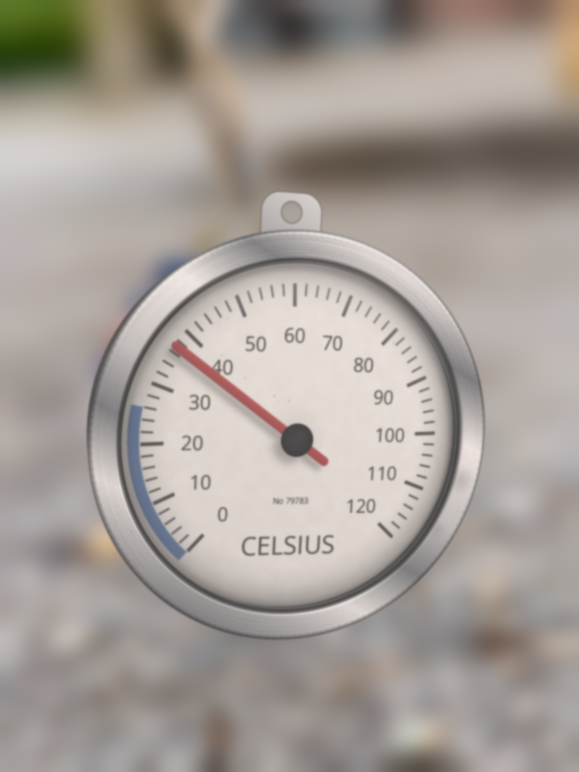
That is 37 °C
